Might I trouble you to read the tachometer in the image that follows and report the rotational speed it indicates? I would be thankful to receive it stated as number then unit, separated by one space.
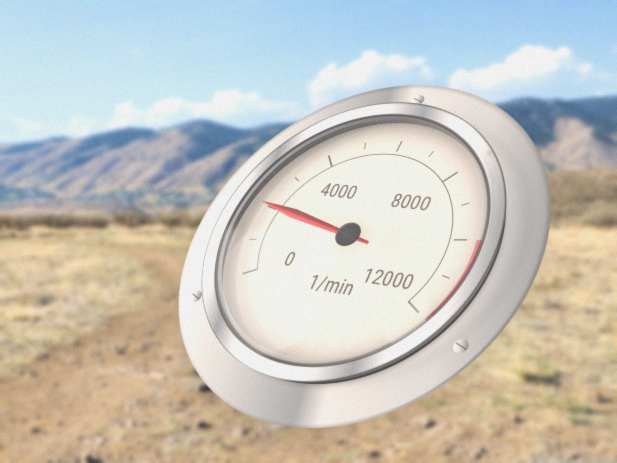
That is 2000 rpm
